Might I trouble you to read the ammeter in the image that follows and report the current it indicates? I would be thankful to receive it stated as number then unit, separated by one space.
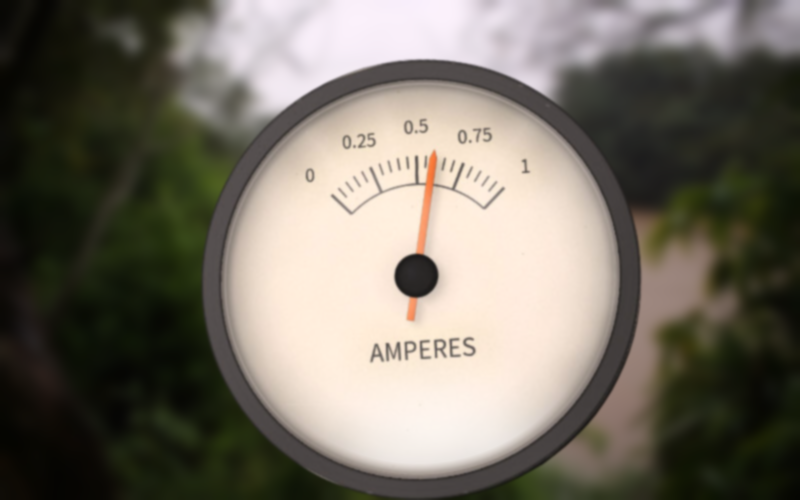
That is 0.6 A
